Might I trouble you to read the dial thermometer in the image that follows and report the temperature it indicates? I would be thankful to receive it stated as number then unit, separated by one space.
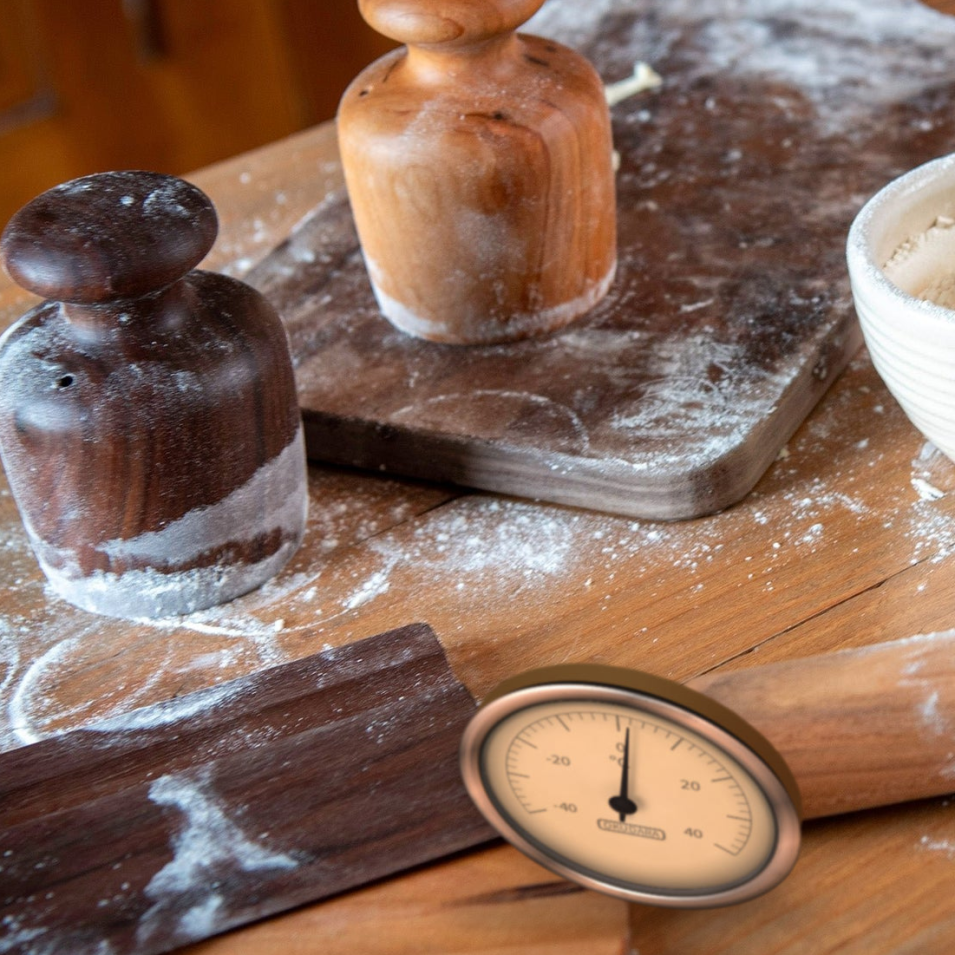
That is 2 °C
